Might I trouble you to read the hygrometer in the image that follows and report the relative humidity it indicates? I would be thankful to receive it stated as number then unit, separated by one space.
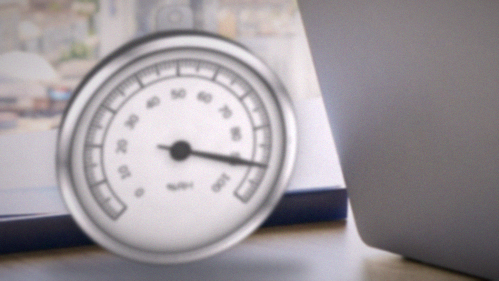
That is 90 %
